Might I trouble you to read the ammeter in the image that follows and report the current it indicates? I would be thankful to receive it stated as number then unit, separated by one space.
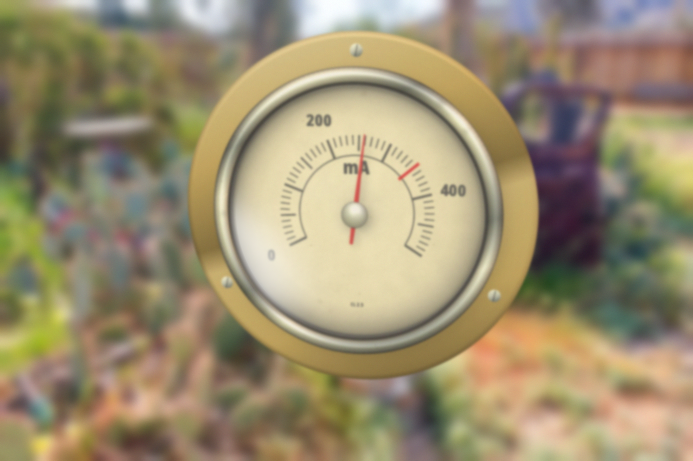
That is 260 mA
